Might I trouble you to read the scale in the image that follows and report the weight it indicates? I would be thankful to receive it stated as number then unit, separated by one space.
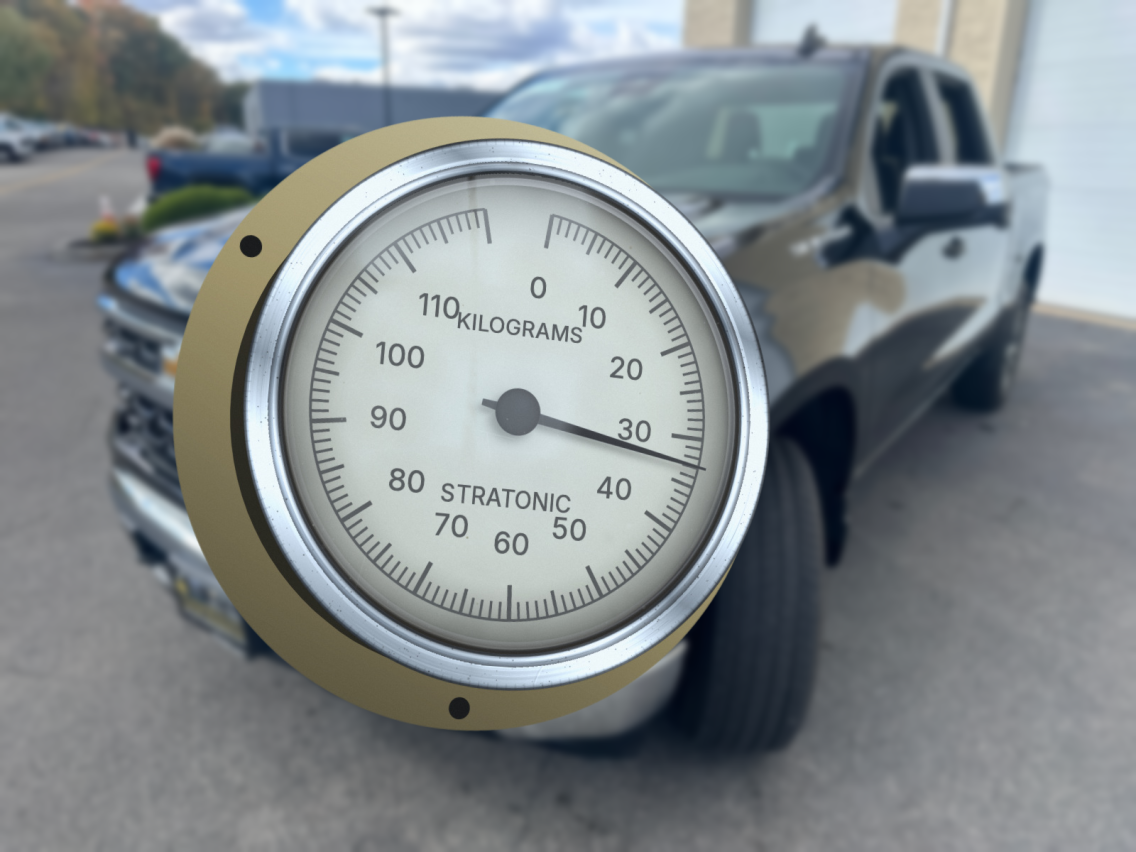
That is 33 kg
